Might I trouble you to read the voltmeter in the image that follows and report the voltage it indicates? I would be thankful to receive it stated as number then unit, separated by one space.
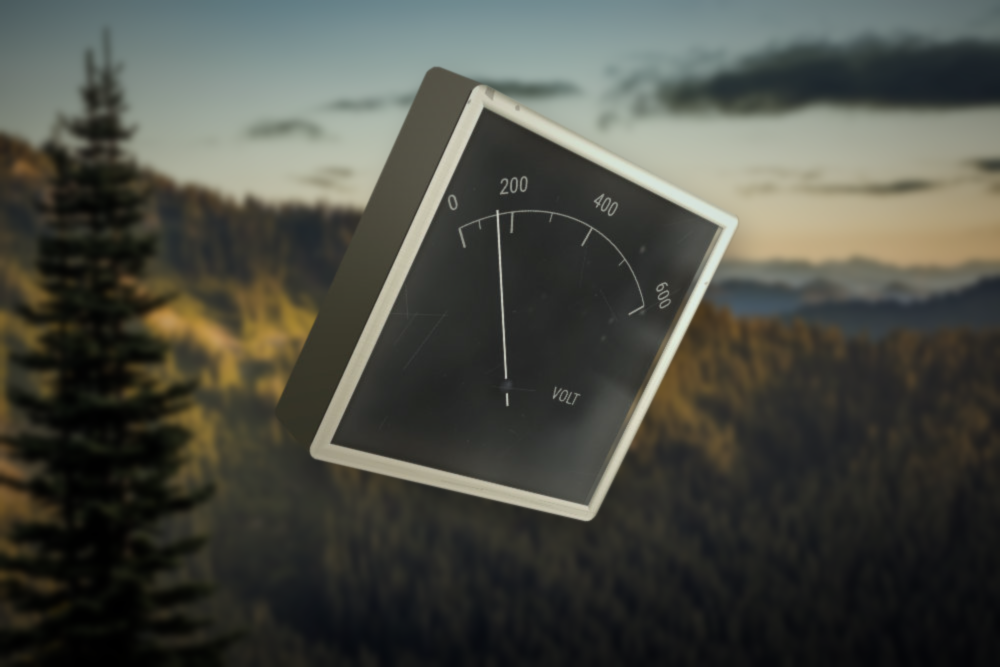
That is 150 V
